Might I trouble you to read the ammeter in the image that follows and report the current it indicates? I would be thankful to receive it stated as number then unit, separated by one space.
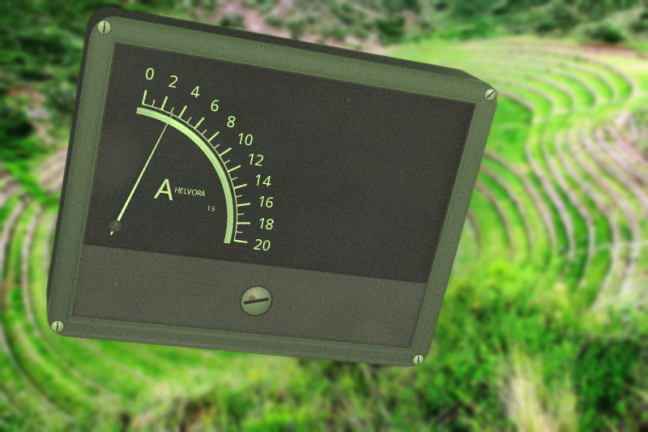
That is 3 A
